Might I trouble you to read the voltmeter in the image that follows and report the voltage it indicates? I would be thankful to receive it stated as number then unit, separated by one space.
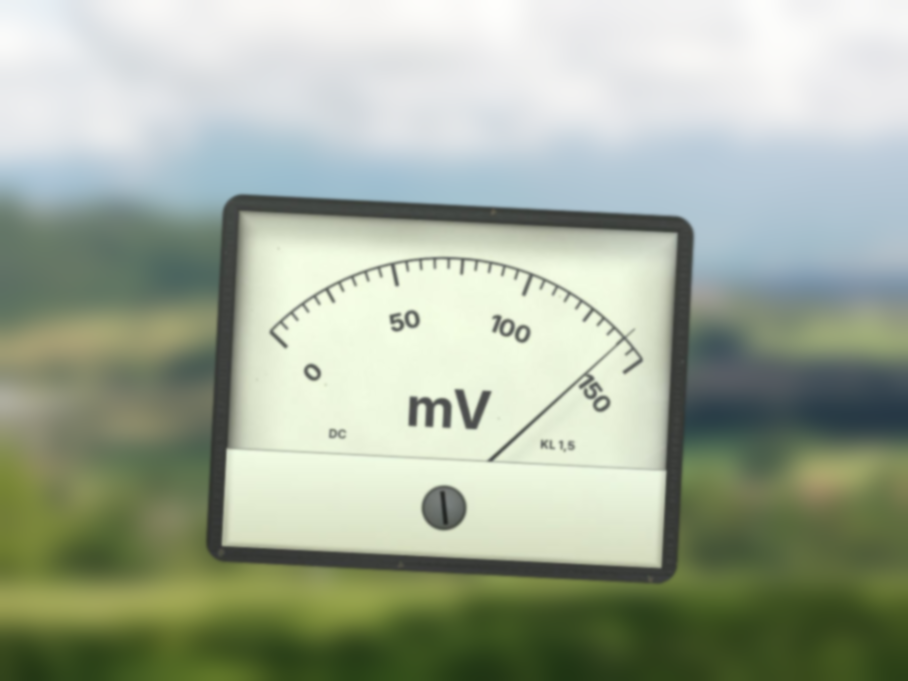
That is 140 mV
